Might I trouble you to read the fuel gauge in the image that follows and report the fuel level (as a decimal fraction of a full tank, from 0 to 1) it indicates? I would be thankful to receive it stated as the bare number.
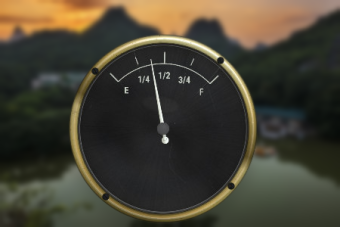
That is 0.375
